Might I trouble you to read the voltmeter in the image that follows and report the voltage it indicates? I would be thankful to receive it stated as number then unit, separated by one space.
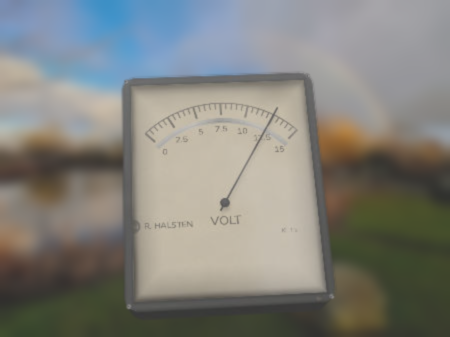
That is 12.5 V
